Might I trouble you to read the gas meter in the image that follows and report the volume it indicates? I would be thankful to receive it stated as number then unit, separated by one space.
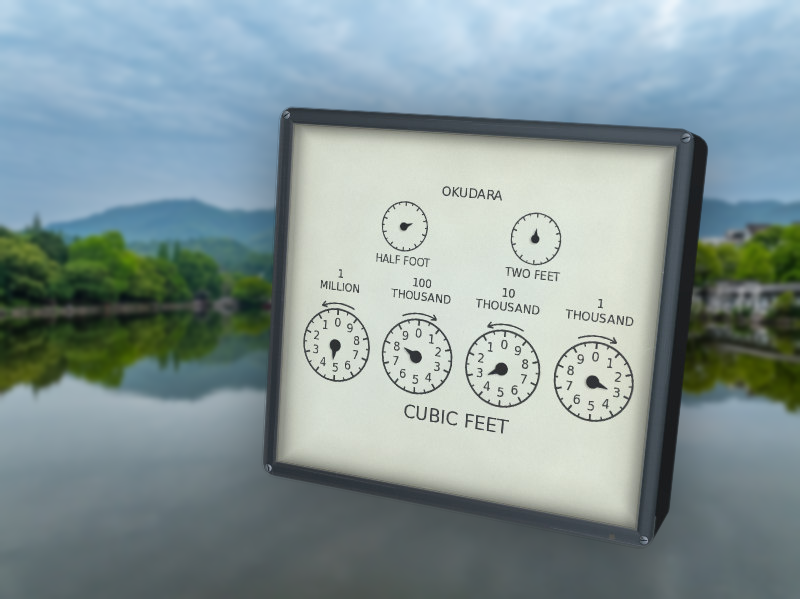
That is 483300 ft³
